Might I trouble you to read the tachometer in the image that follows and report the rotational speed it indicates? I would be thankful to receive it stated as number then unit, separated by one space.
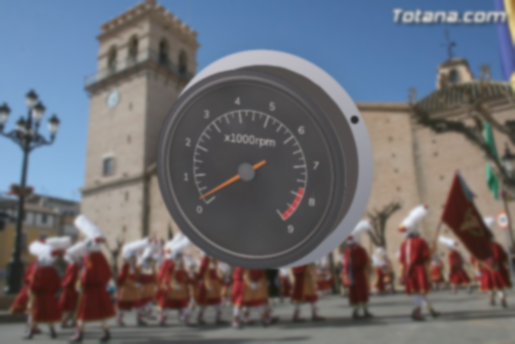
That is 250 rpm
